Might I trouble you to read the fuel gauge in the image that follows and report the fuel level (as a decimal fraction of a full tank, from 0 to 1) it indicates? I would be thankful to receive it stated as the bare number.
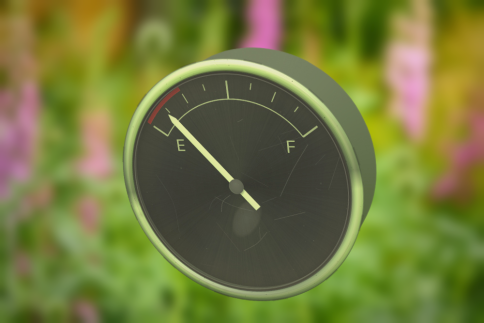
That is 0.125
